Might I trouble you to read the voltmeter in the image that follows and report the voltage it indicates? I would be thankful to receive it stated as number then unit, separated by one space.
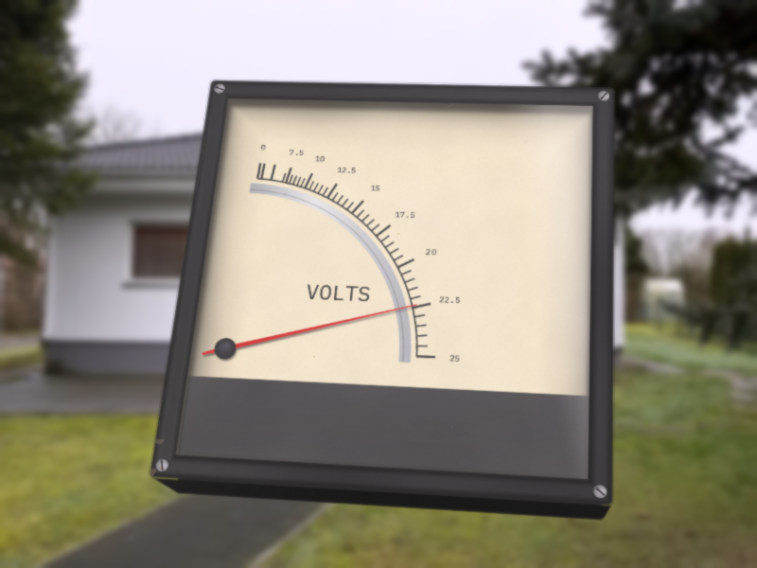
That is 22.5 V
